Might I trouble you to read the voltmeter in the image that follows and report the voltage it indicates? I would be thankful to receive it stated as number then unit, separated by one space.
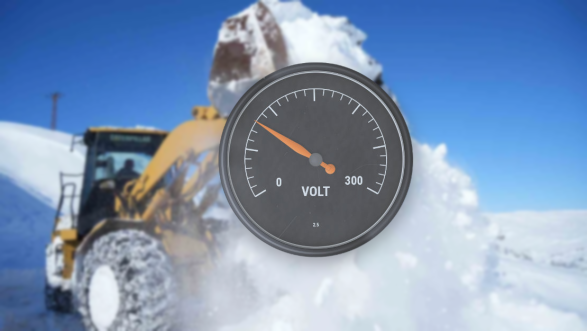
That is 80 V
